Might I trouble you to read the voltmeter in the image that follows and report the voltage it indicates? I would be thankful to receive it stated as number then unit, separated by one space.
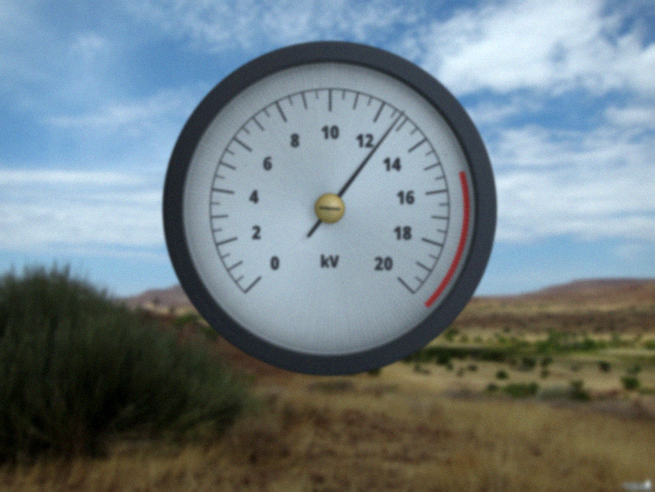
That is 12.75 kV
